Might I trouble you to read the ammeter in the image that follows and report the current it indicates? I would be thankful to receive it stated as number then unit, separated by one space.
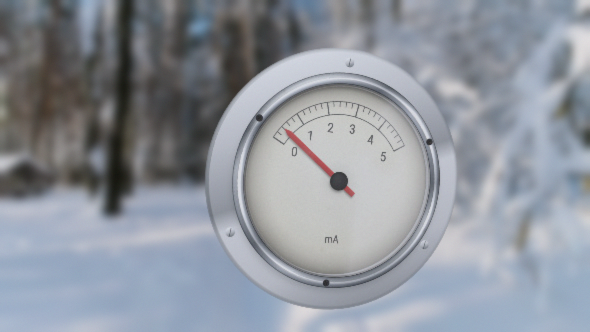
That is 0.4 mA
